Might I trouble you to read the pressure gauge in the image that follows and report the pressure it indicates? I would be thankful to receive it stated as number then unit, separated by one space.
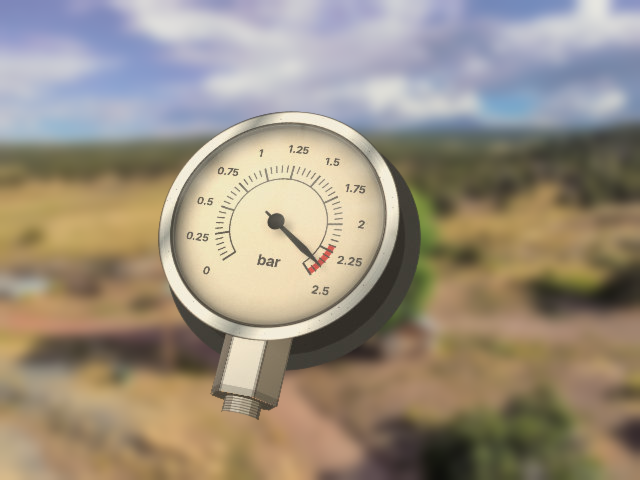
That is 2.4 bar
